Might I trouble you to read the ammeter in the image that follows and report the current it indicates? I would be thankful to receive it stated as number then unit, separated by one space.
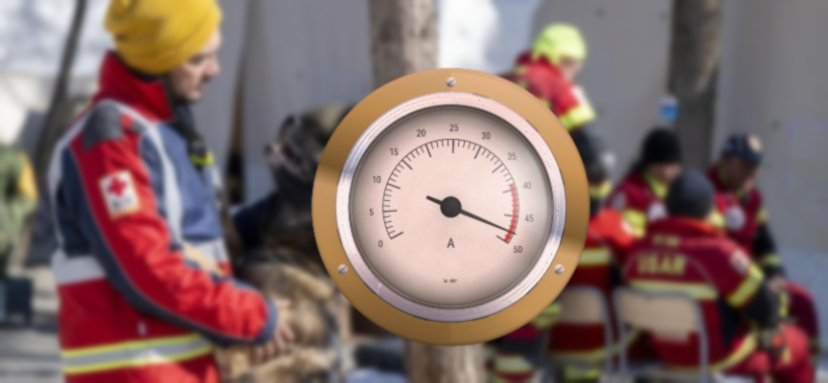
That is 48 A
